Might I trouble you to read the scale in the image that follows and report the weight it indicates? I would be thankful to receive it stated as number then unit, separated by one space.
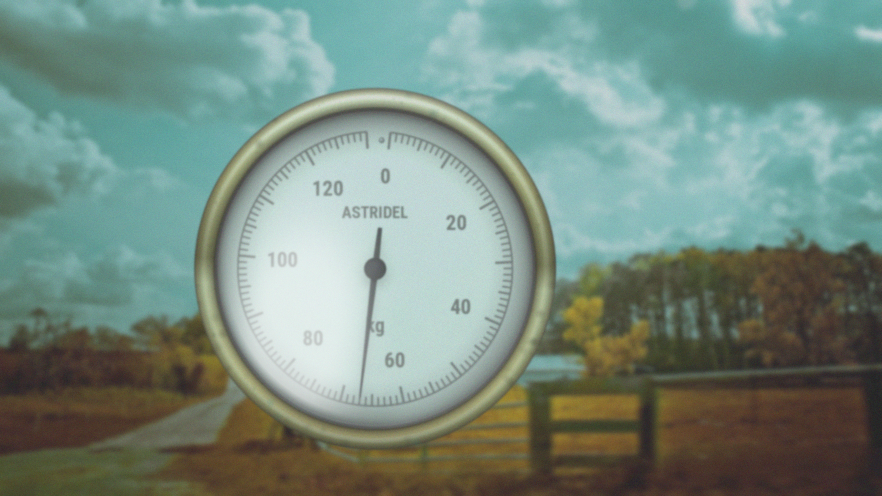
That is 67 kg
